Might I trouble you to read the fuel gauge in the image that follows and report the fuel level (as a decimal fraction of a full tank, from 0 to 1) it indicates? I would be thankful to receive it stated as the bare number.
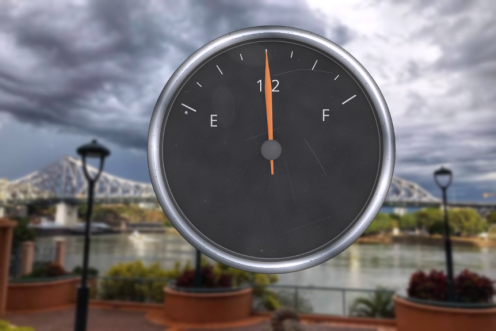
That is 0.5
